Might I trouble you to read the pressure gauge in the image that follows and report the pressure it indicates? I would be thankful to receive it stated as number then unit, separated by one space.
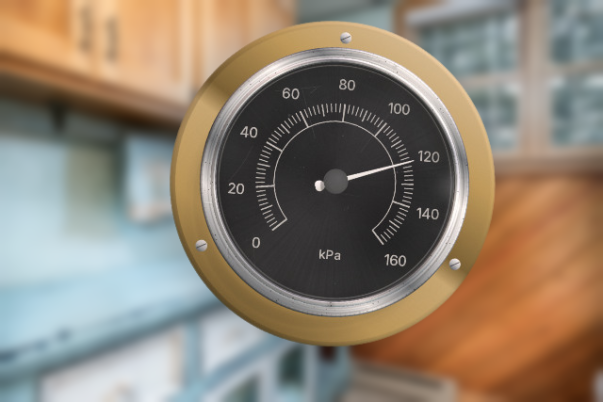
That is 120 kPa
